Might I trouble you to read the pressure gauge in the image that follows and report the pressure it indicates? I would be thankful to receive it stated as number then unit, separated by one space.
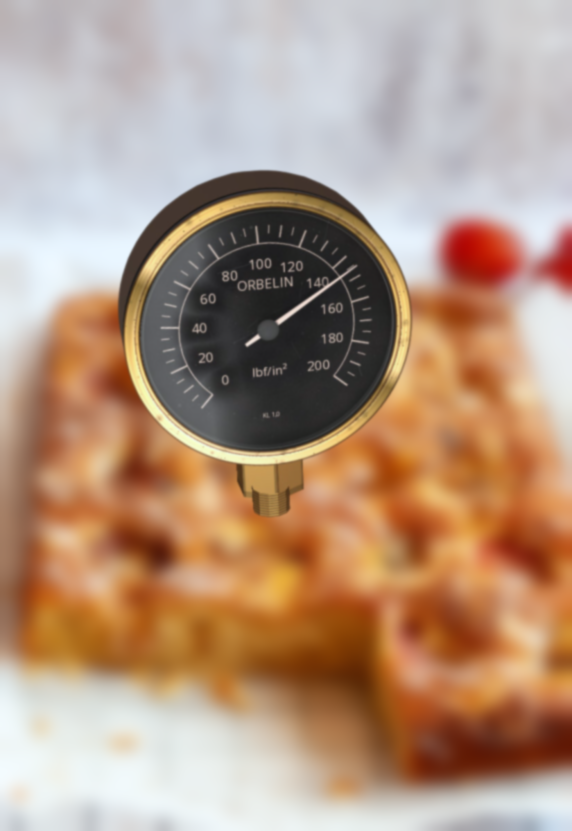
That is 145 psi
